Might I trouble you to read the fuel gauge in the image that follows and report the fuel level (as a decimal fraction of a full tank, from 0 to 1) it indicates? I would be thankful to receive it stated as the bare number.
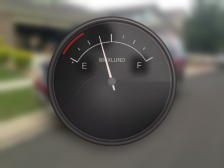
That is 0.375
